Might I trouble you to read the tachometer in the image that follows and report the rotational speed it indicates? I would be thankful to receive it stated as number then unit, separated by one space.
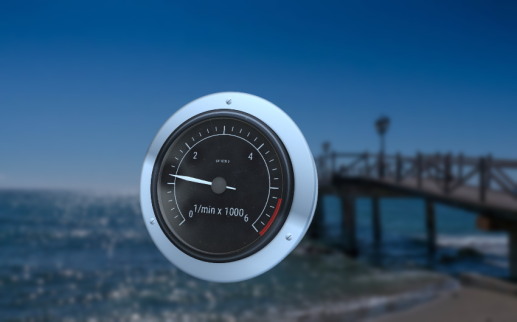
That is 1200 rpm
